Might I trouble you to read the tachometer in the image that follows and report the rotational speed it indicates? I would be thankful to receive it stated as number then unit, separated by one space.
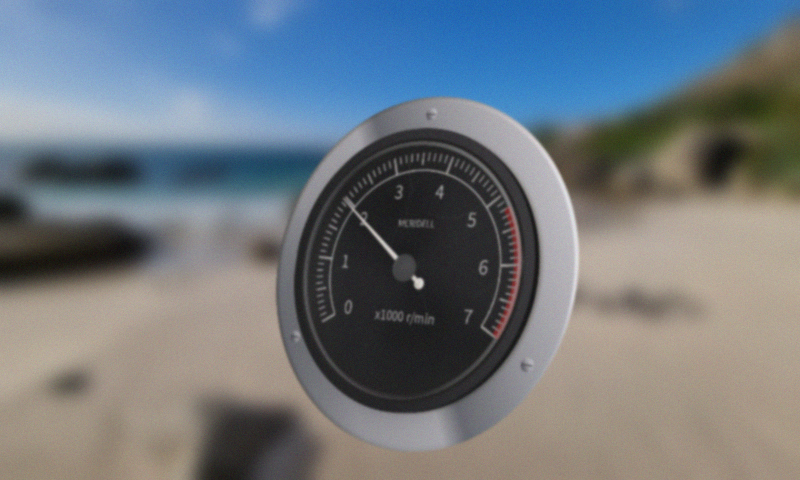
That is 2000 rpm
